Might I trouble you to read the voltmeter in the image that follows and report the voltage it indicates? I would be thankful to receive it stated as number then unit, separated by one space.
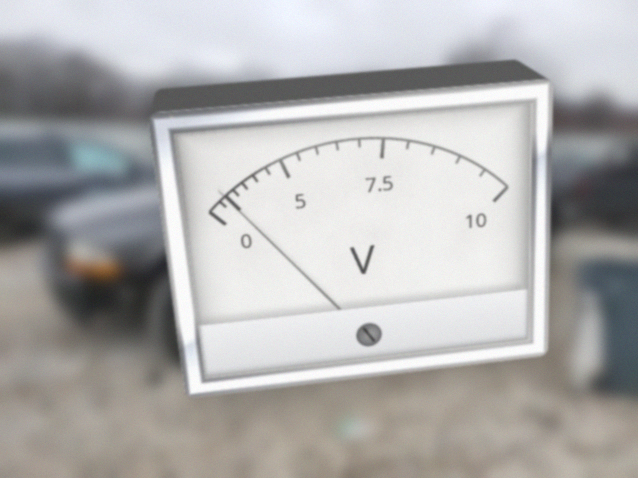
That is 2.5 V
